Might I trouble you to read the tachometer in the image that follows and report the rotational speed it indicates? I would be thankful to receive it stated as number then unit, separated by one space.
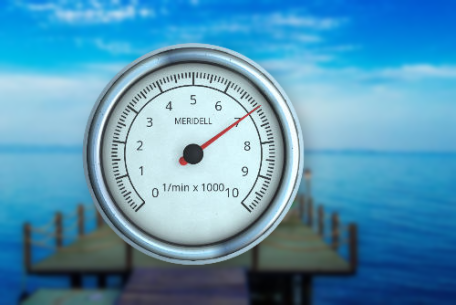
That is 7000 rpm
